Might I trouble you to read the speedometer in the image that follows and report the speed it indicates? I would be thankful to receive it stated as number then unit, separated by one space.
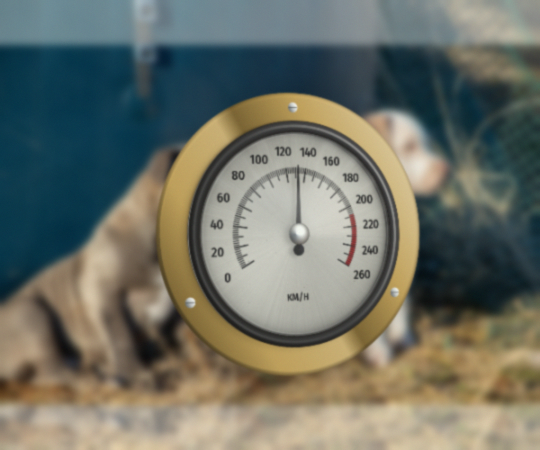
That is 130 km/h
